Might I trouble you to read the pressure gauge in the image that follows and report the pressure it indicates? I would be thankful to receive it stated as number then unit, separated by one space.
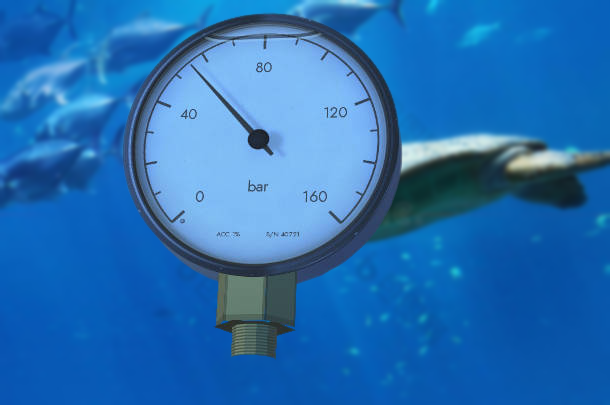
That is 55 bar
